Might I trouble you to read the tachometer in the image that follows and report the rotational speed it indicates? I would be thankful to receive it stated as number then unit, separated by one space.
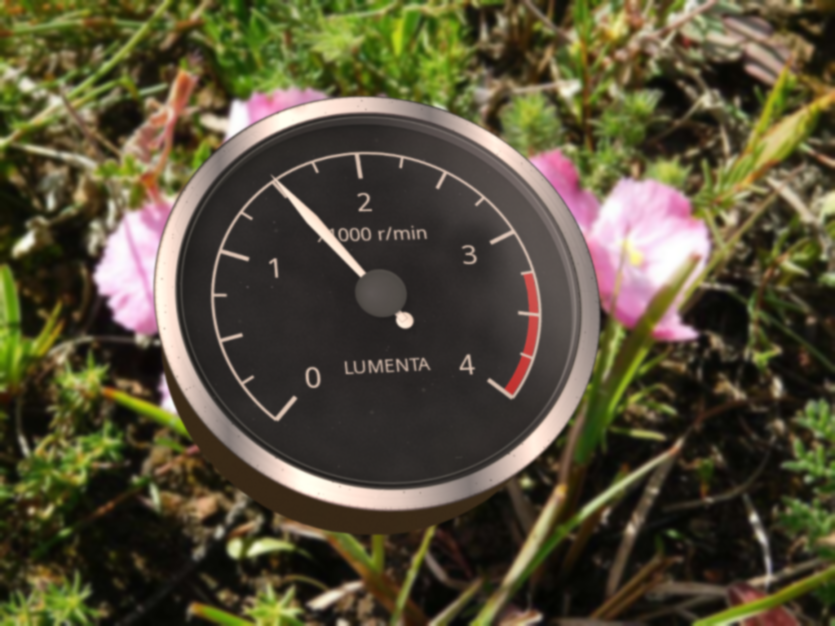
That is 1500 rpm
